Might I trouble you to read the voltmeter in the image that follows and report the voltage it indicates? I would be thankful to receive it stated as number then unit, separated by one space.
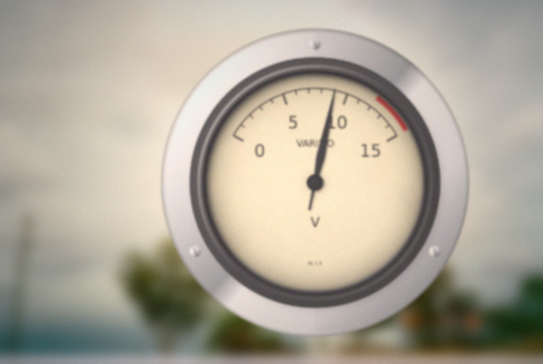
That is 9 V
